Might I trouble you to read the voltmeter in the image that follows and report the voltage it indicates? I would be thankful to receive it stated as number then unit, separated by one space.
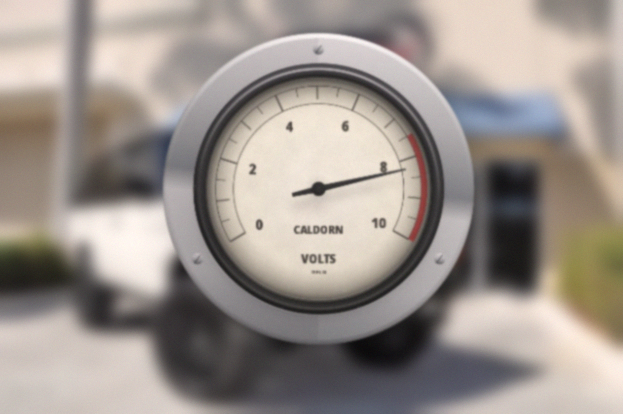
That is 8.25 V
